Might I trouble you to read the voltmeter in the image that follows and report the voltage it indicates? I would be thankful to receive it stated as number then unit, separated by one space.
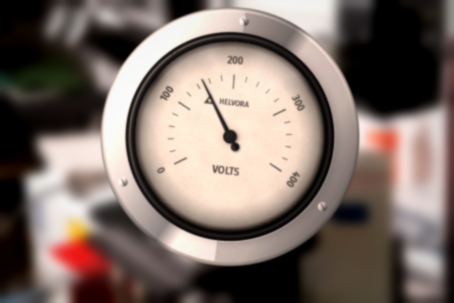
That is 150 V
